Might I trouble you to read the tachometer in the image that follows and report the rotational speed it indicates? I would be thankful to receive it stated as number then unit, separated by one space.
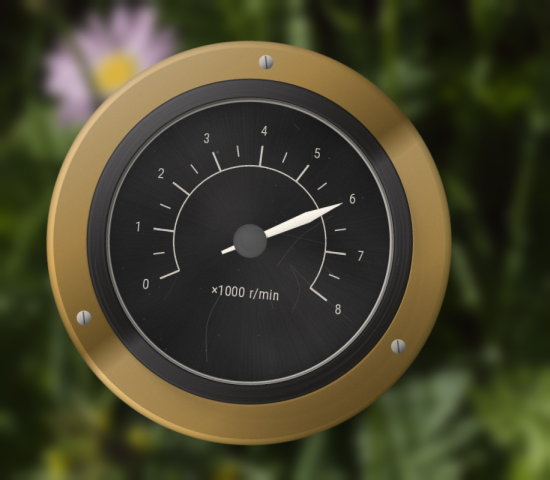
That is 6000 rpm
